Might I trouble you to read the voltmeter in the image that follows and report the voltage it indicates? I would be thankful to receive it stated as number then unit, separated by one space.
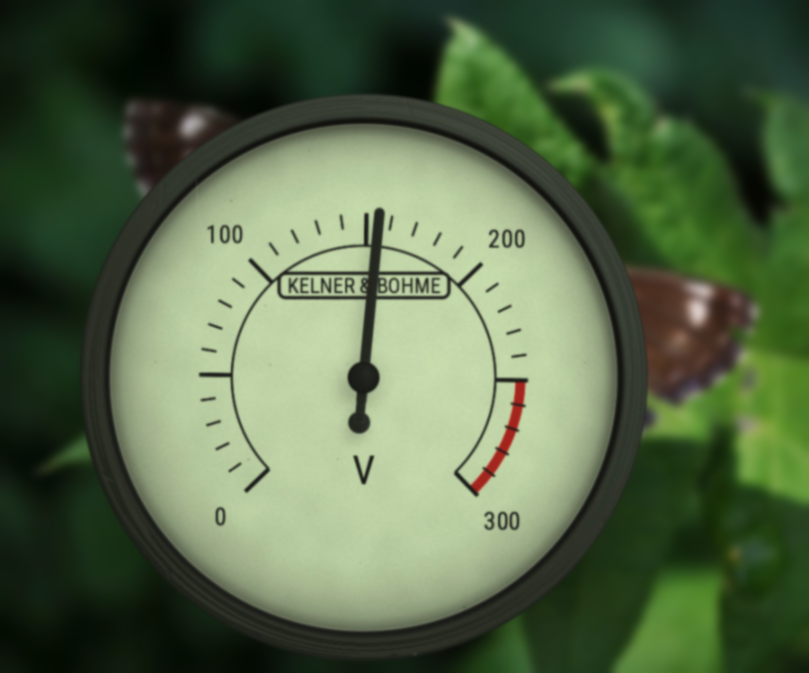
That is 155 V
